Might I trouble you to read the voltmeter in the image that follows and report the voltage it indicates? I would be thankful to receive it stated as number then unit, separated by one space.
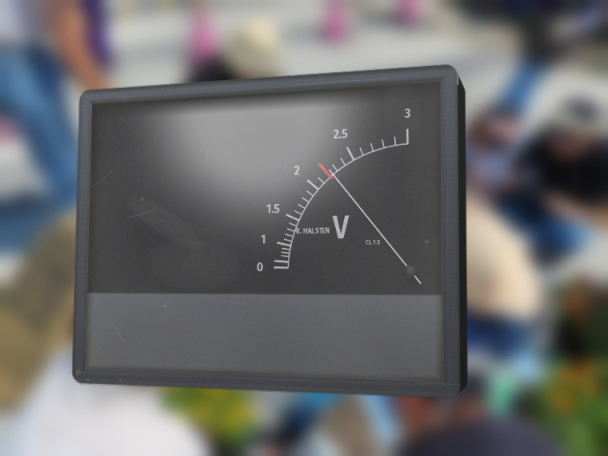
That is 2.25 V
